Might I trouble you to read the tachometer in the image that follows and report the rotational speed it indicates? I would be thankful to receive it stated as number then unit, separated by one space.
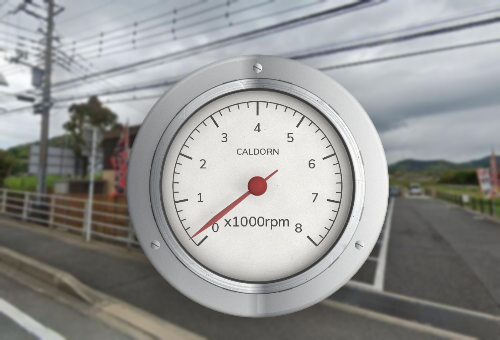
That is 200 rpm
